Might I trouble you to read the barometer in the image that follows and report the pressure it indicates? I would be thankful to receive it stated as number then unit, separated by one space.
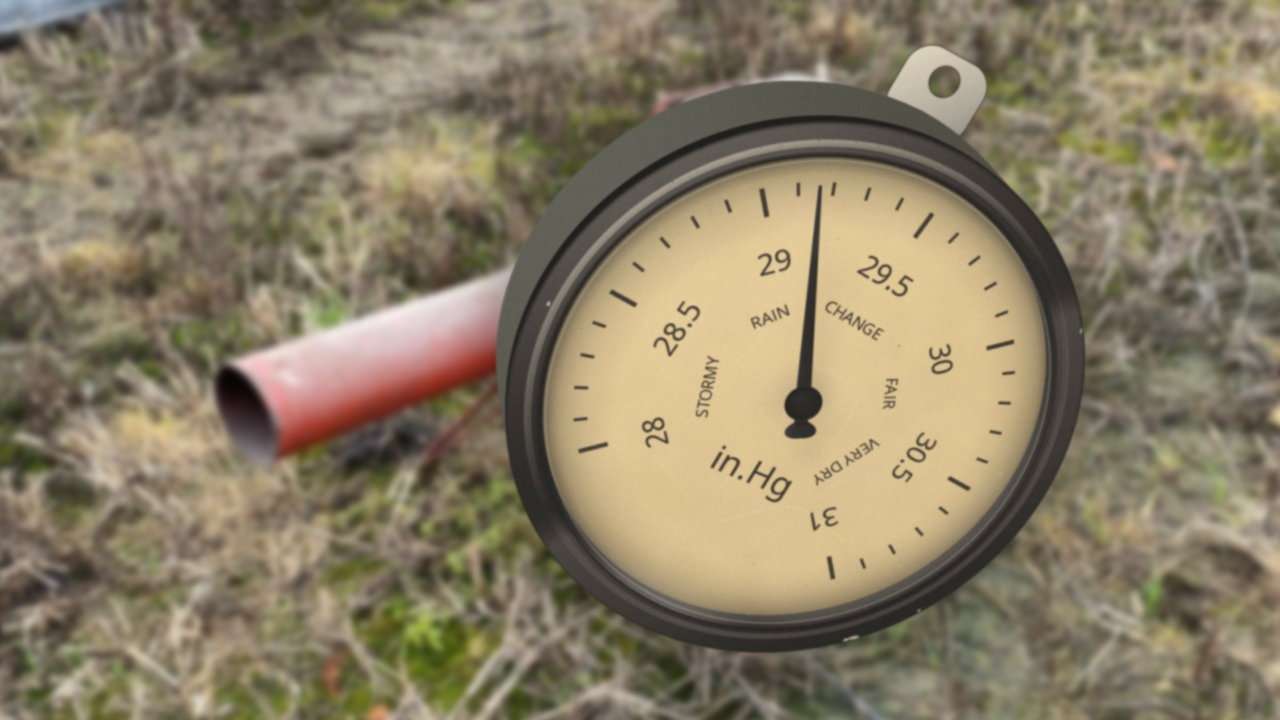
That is 29.15 inHg
